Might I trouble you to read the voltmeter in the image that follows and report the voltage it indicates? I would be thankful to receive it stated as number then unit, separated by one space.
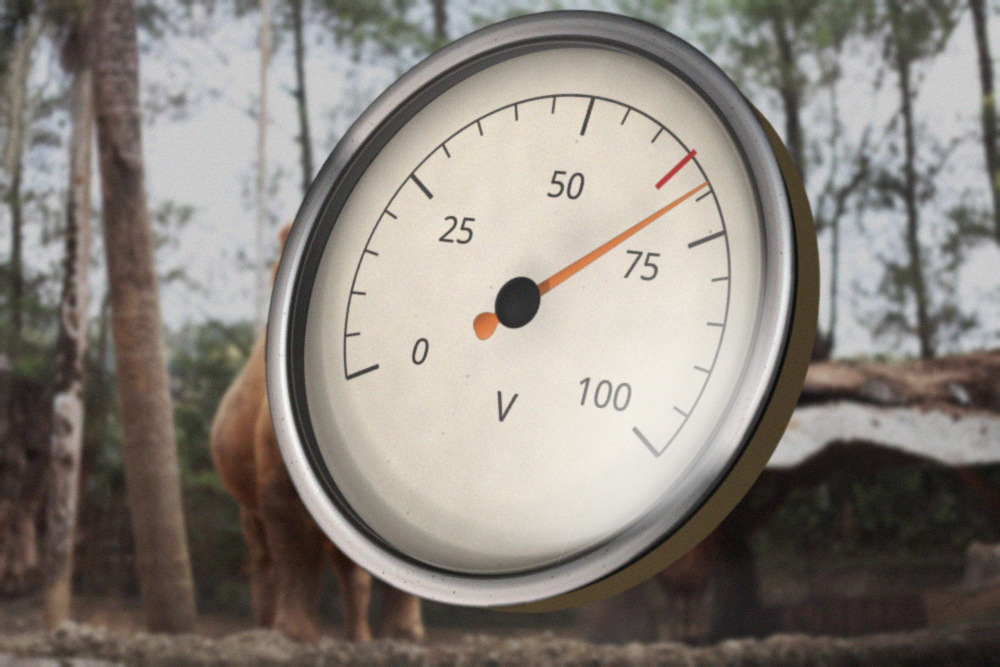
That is 70 V
